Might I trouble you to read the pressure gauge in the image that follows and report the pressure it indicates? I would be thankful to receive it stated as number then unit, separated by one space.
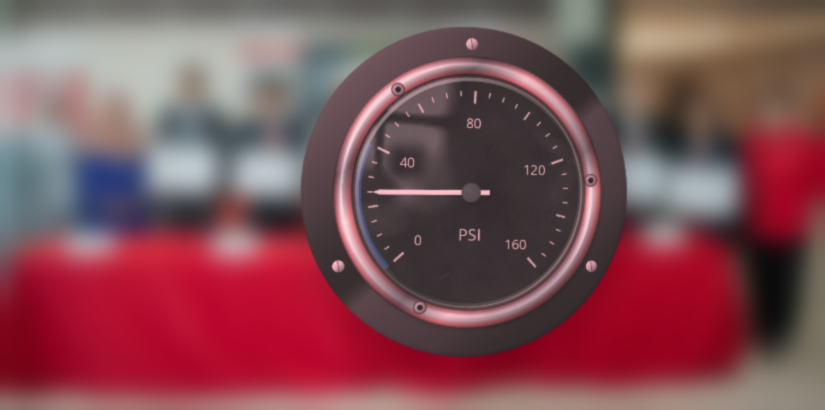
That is 25 psi
